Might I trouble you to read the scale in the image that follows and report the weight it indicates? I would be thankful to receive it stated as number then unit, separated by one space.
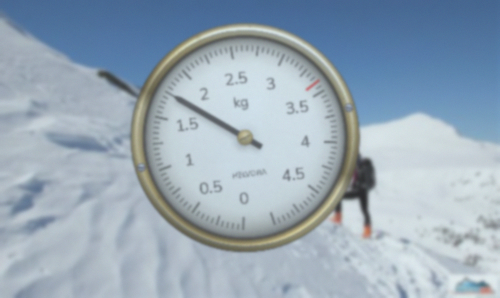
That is 1.75 kg
